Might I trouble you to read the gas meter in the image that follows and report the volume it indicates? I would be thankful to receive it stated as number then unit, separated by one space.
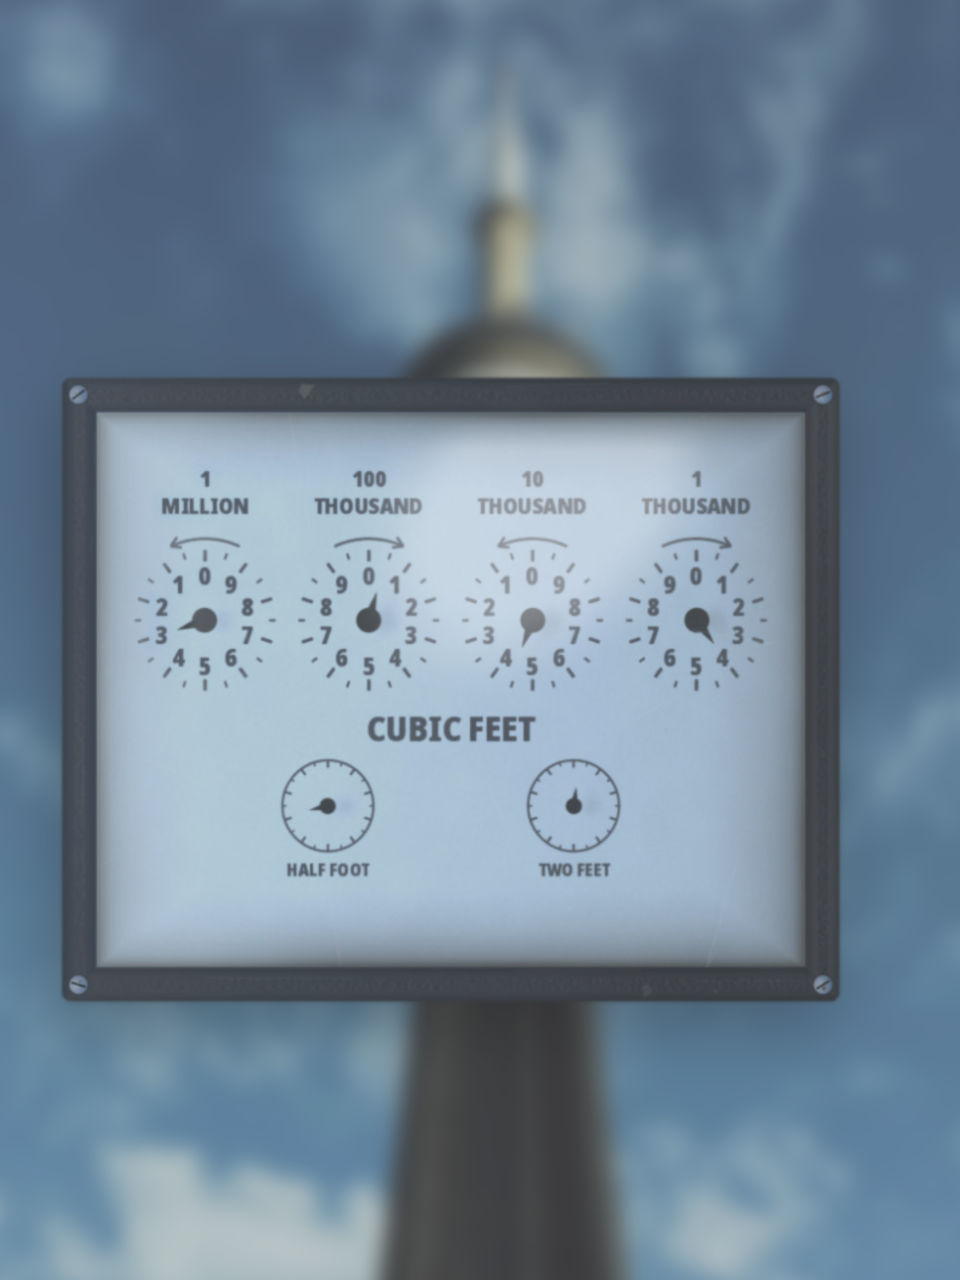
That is 304400 ft³
